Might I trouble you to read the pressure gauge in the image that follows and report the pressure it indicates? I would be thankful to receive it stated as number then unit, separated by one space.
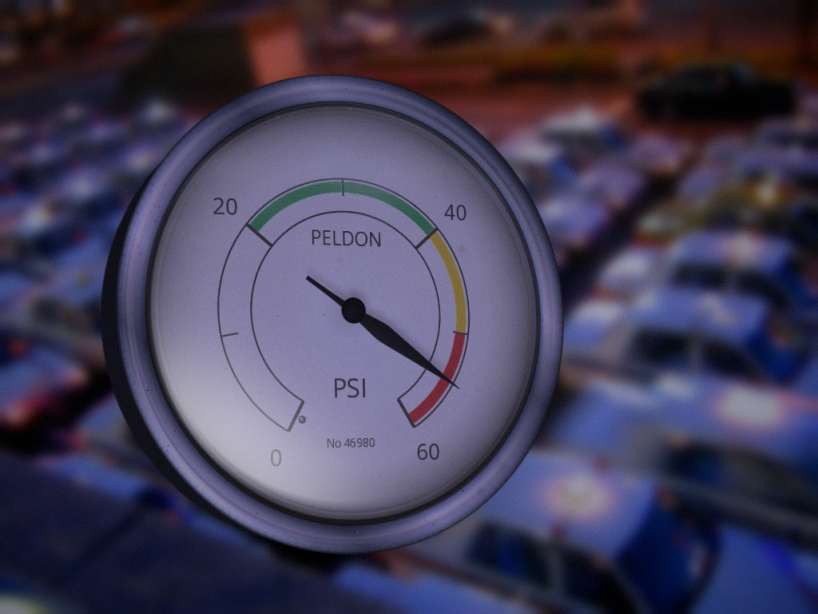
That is 55 psi
